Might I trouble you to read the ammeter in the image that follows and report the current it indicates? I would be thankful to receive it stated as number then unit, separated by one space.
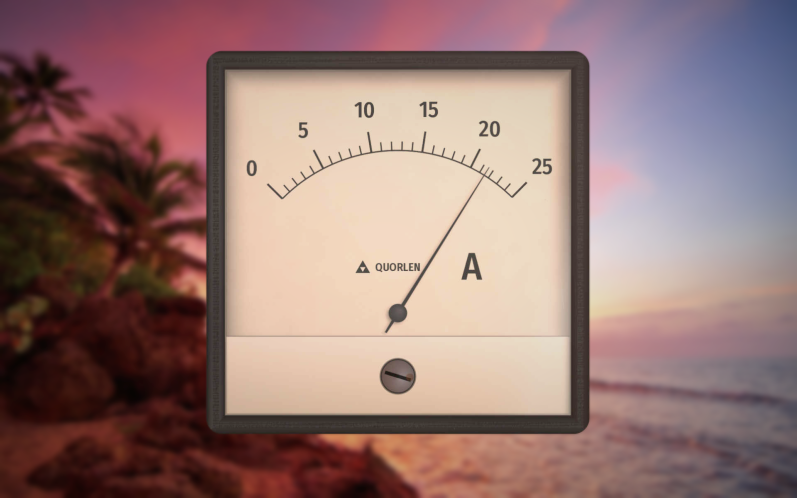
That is 21.5 A
